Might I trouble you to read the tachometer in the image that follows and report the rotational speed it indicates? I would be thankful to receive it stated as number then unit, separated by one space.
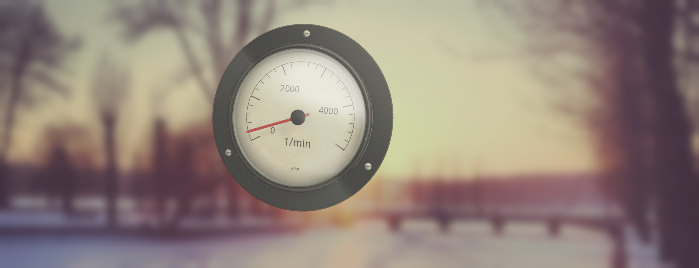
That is 200 rpm
